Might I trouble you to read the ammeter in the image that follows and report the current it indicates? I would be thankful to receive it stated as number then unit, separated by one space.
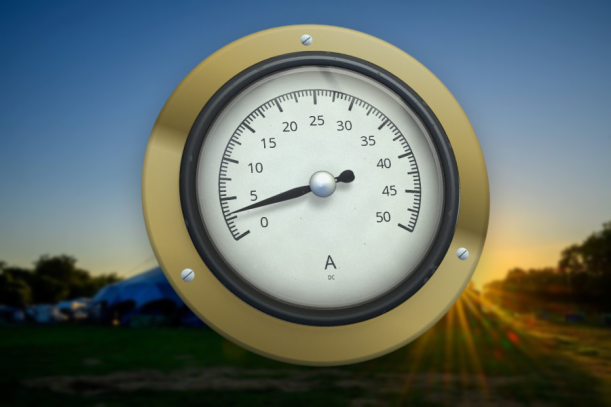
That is 3 A
